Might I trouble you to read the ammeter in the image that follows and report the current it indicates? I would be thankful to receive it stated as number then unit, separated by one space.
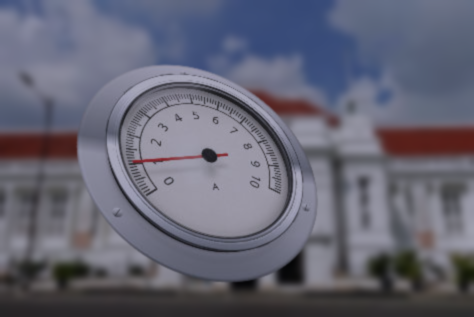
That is 1 A
